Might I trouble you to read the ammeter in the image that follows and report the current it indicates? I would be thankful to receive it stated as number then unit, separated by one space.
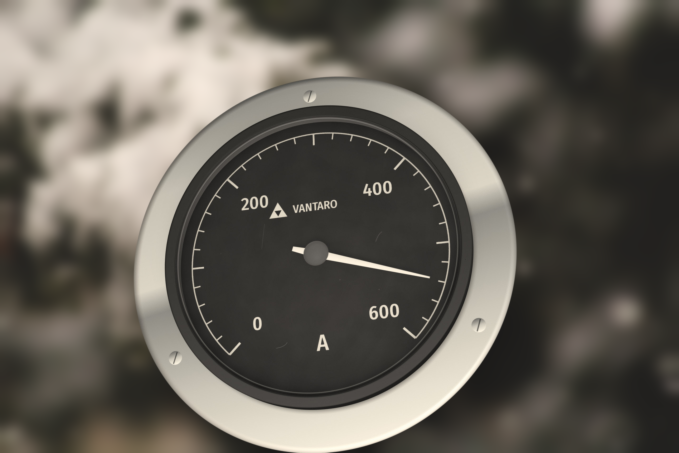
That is 540 A
